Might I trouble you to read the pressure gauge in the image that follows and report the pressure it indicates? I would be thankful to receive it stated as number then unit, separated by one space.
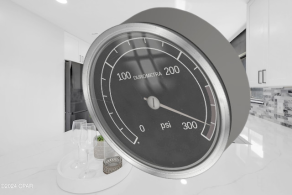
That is 280 psi
